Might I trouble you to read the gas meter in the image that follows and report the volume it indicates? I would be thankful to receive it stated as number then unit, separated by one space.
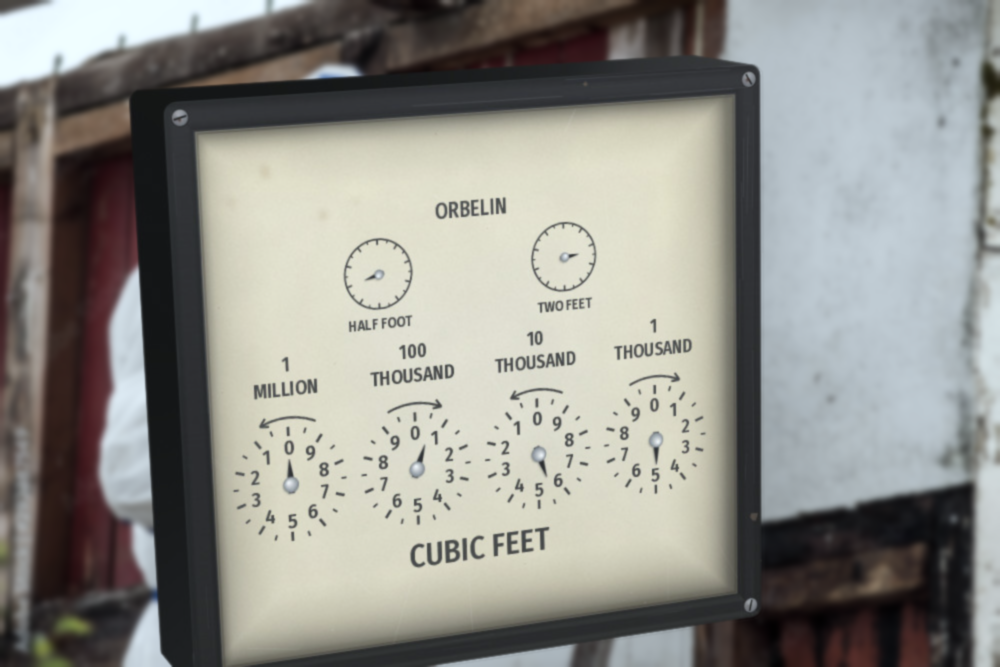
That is 5500 ft³
